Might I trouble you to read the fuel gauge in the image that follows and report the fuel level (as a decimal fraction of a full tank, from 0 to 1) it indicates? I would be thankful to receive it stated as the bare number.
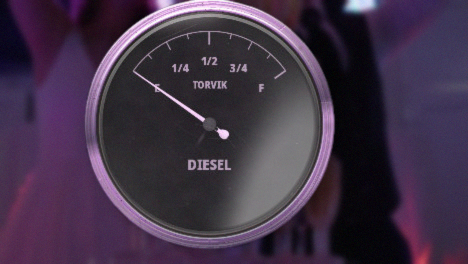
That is 0
